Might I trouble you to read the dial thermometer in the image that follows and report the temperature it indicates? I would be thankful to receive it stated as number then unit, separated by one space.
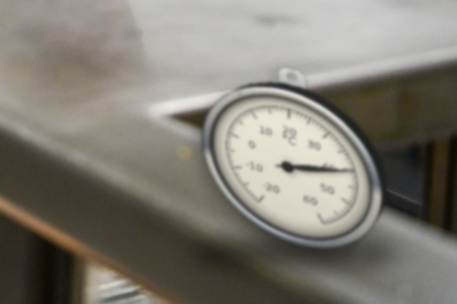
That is 40 °C
